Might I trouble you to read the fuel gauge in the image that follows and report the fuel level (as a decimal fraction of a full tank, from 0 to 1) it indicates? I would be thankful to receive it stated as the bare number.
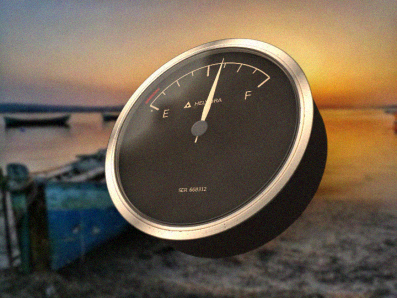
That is 0.625
